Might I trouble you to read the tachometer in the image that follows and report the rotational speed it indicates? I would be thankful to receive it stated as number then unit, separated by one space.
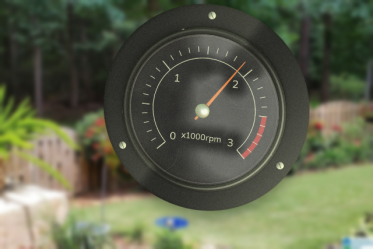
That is 1900 rpm
